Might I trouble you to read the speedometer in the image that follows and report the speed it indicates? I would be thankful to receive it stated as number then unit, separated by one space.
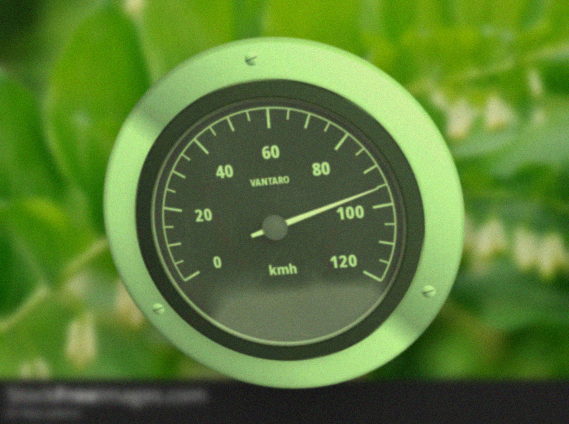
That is 95 km/h
